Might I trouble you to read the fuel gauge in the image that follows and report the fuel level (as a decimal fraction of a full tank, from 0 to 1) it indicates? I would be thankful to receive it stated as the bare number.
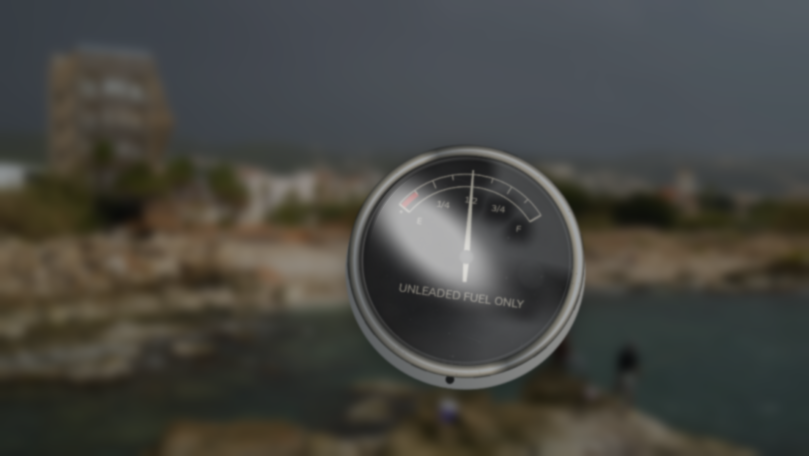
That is 0.5
